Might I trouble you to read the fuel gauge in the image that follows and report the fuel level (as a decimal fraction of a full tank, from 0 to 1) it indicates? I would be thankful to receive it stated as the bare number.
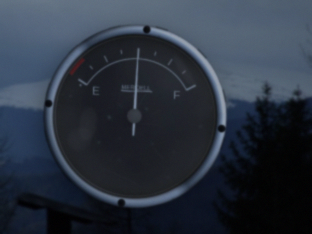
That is 0.5
